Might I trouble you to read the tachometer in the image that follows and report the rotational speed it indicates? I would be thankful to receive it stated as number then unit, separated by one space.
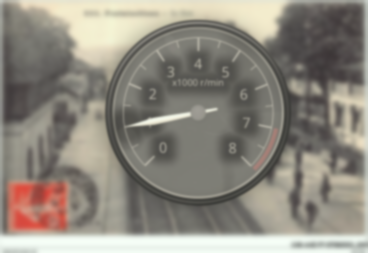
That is 1000 rpm
